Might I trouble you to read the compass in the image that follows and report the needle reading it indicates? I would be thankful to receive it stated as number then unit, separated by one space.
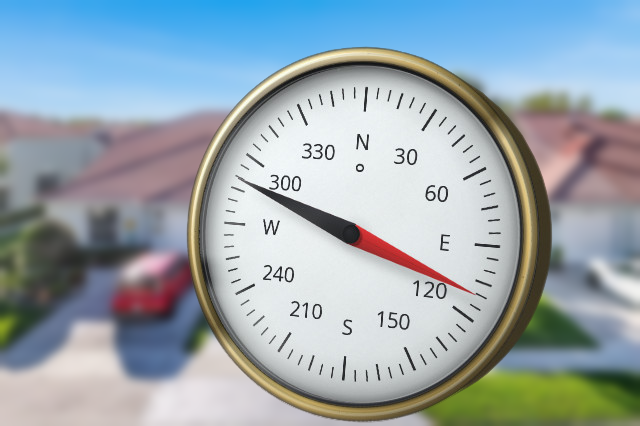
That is 110 °
